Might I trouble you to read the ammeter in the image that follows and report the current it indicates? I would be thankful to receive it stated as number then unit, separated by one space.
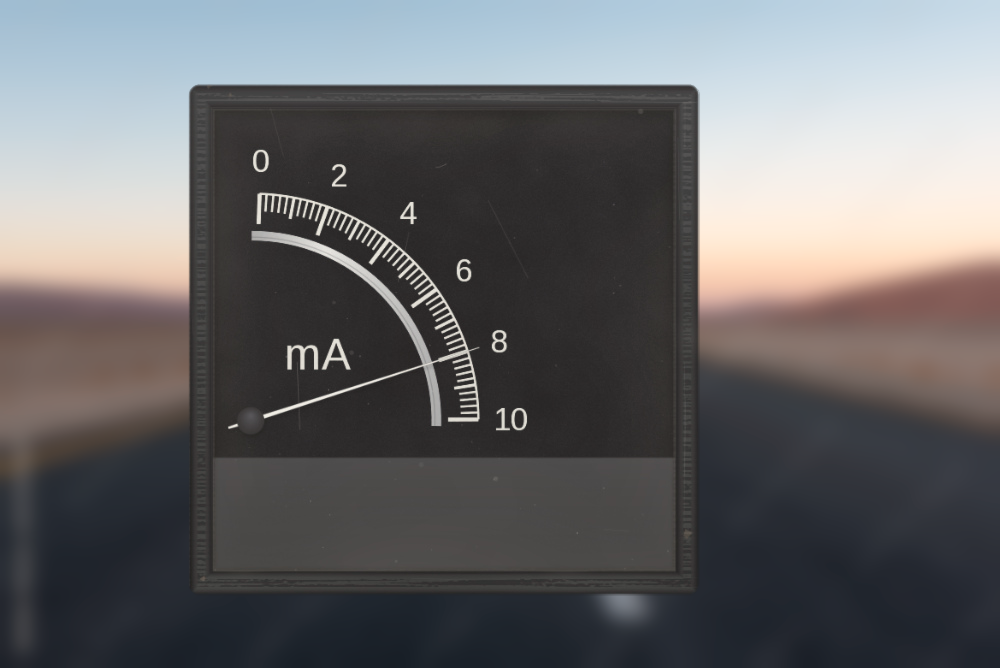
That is 8 mA
